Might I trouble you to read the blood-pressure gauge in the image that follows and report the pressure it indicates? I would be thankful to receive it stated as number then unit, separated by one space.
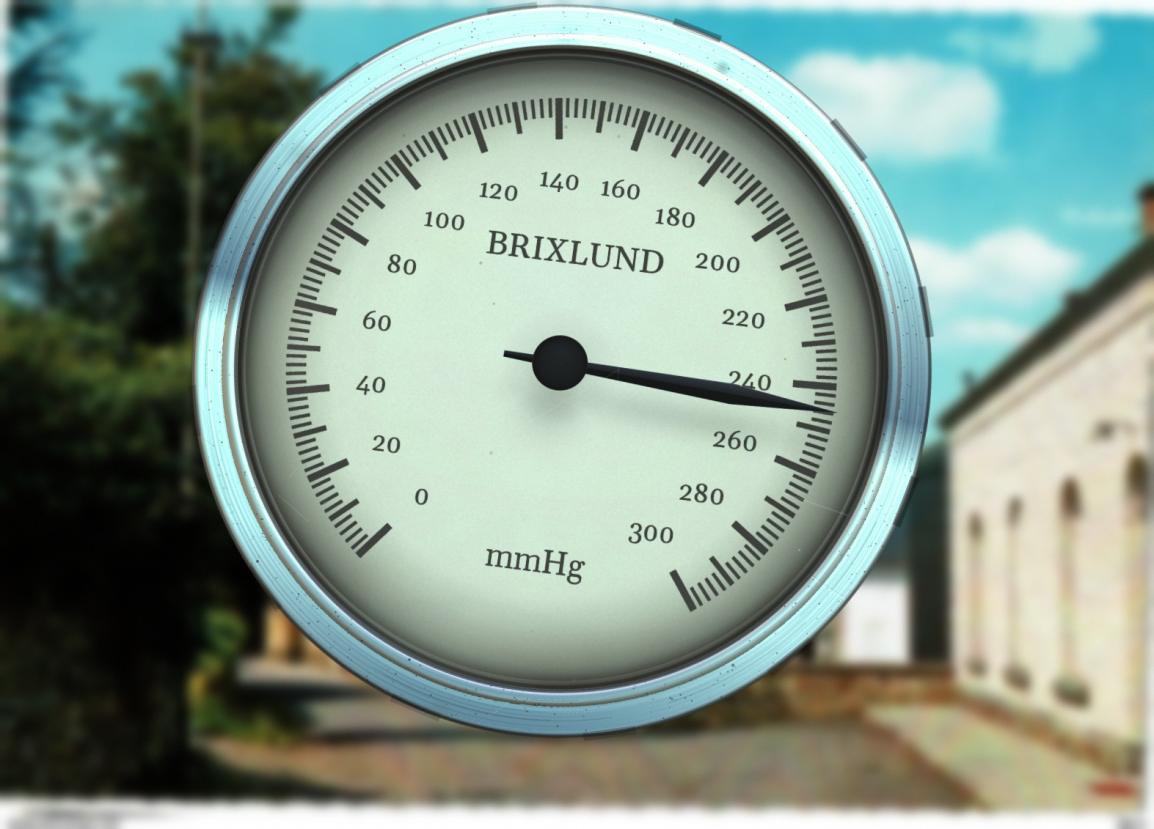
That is 246 mmHg
